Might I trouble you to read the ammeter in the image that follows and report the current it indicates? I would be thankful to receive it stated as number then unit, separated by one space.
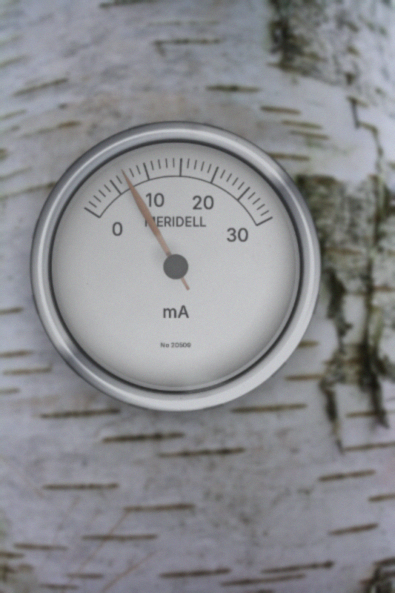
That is 7 mA
